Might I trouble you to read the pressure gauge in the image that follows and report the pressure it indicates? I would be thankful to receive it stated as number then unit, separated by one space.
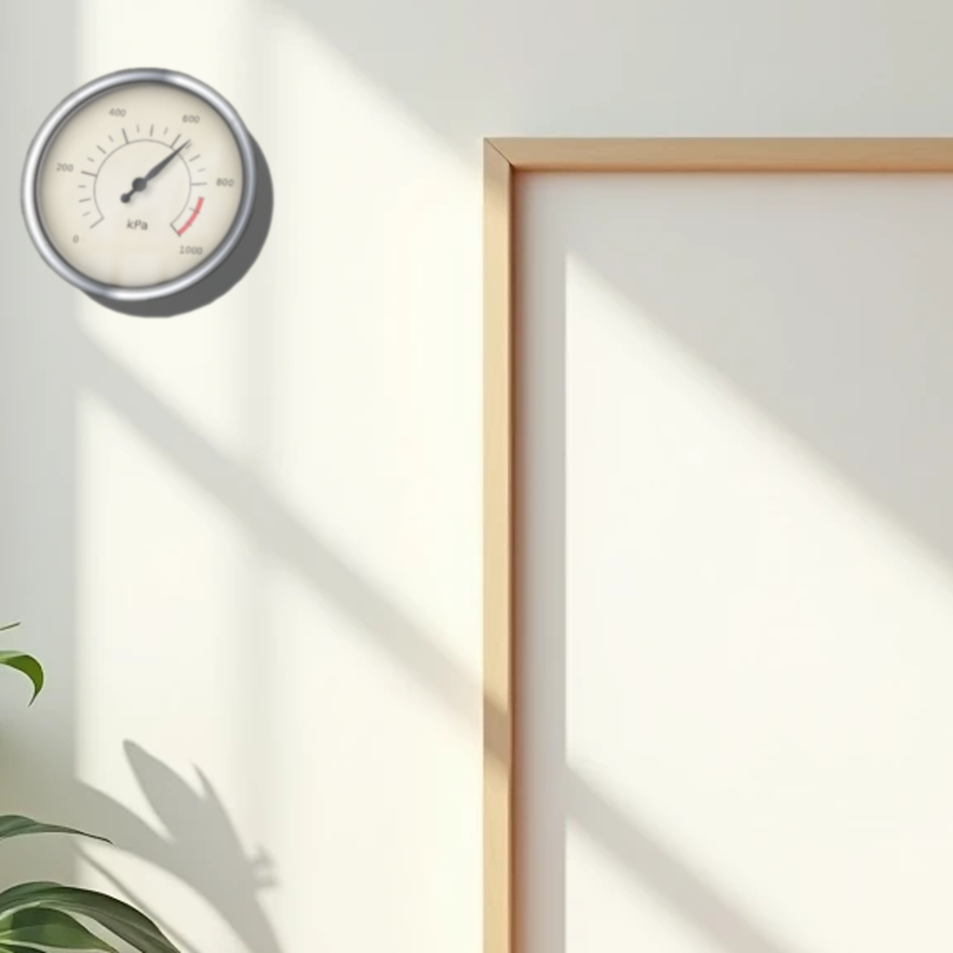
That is 650 kPa
